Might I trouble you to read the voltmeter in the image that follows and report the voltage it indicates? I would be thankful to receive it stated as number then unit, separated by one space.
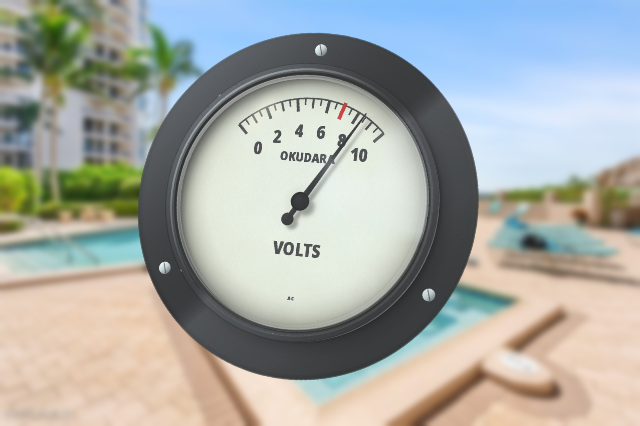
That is 8.5 V
